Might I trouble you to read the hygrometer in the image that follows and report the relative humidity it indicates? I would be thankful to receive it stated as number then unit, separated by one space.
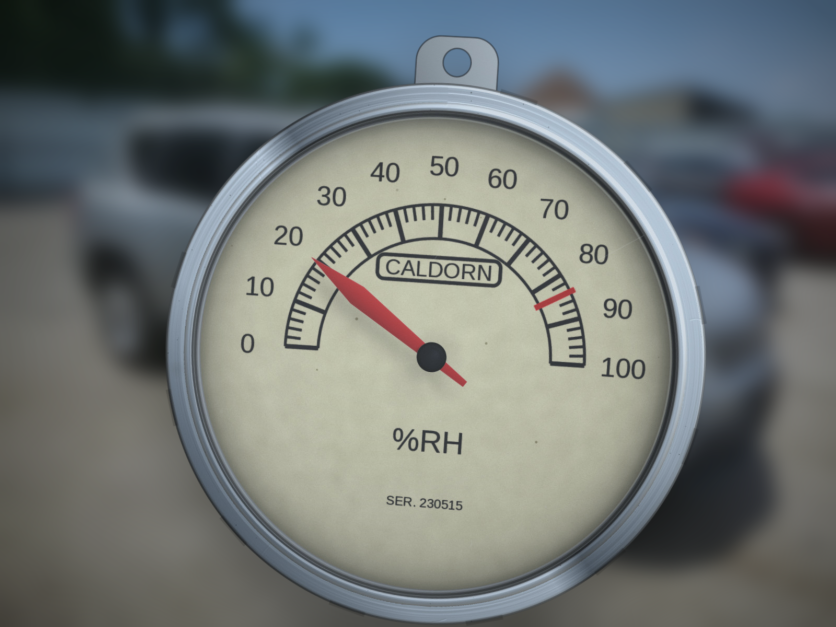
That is 20 %
